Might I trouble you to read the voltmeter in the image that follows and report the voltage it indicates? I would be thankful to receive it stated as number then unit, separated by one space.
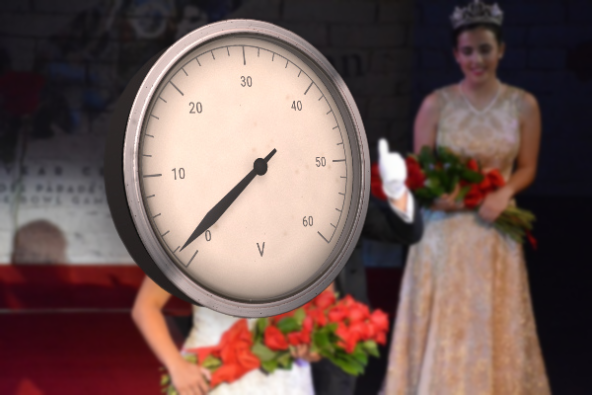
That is 2 V
